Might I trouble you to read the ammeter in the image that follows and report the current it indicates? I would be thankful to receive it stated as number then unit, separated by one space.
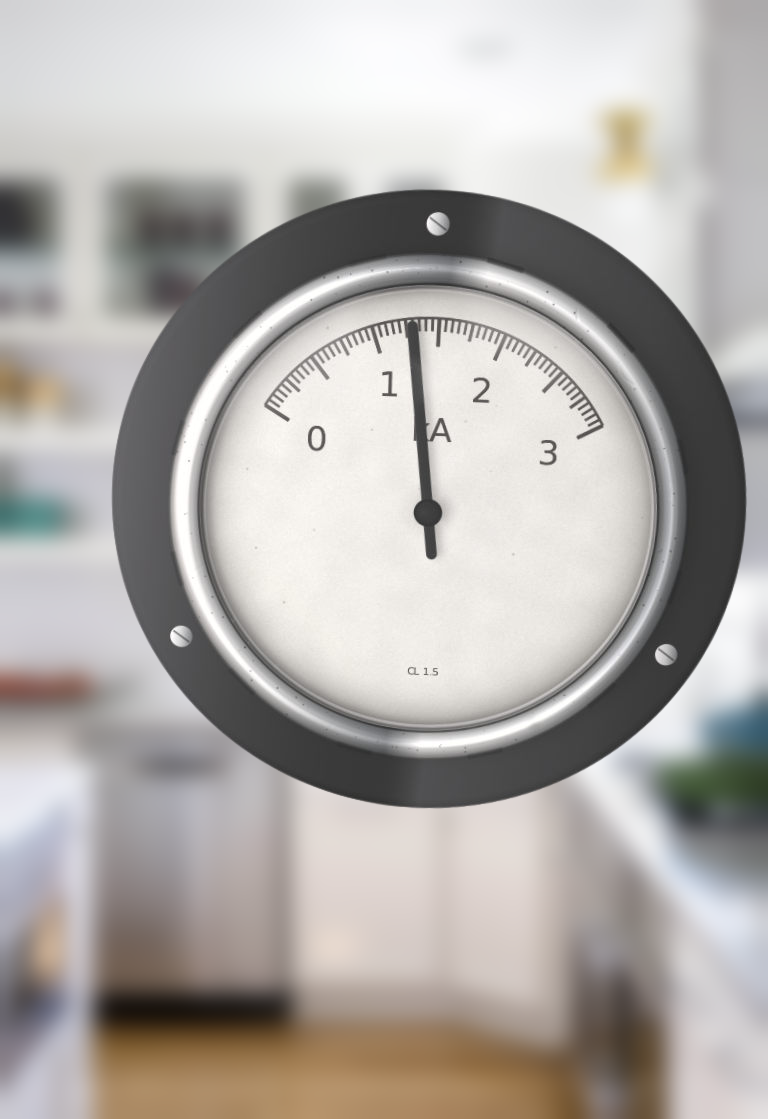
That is 1.3 kA
